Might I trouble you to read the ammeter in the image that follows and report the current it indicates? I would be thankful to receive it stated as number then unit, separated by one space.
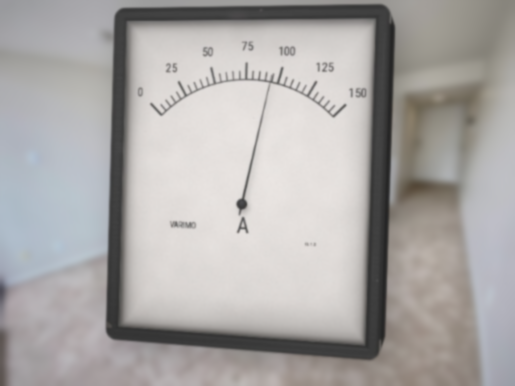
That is 95 A
